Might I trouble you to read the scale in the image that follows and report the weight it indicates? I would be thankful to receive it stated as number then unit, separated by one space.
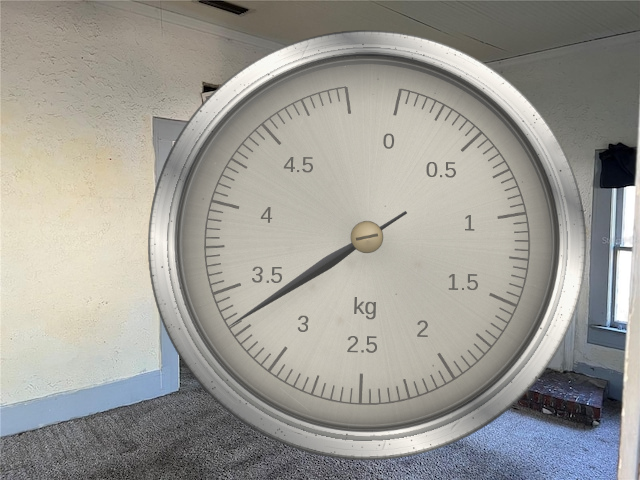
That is 3.3 kg
